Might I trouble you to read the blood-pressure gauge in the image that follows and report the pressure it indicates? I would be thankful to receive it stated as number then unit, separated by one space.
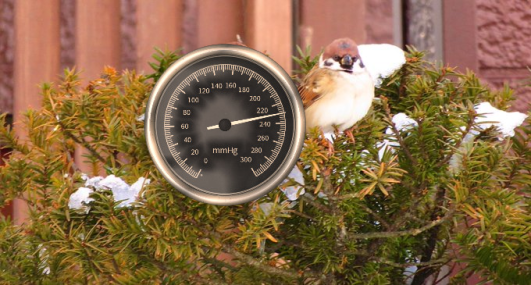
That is 230 mmHg
